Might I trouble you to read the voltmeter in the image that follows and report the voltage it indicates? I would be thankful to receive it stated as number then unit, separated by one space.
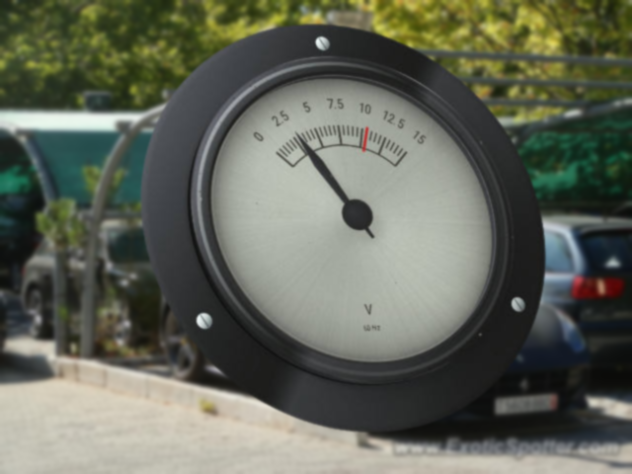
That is 2.5 V
